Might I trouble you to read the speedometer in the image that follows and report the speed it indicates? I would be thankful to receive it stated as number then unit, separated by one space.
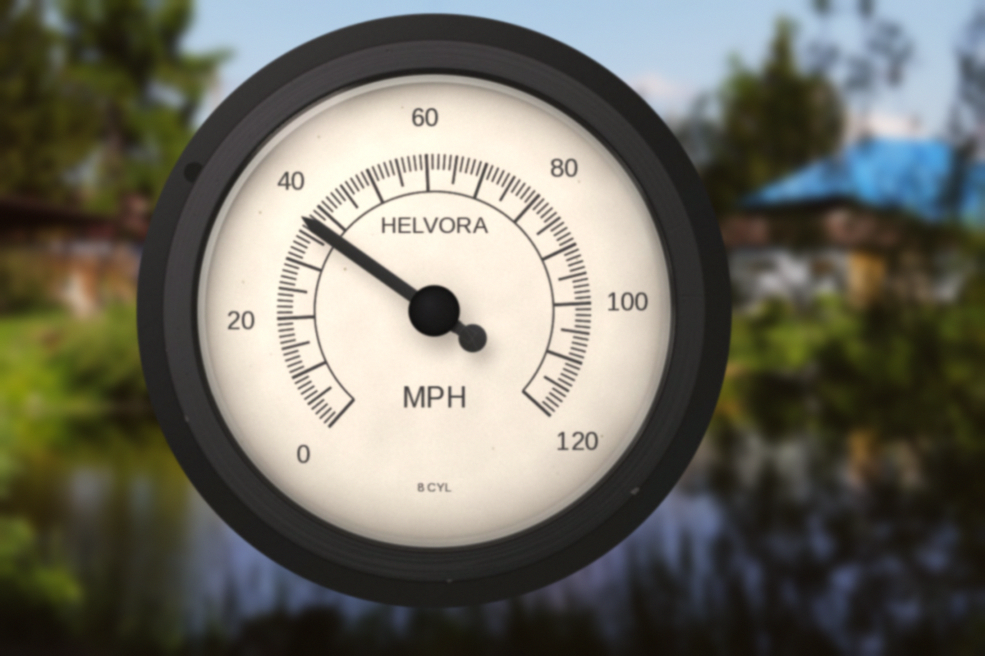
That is 37 mph
